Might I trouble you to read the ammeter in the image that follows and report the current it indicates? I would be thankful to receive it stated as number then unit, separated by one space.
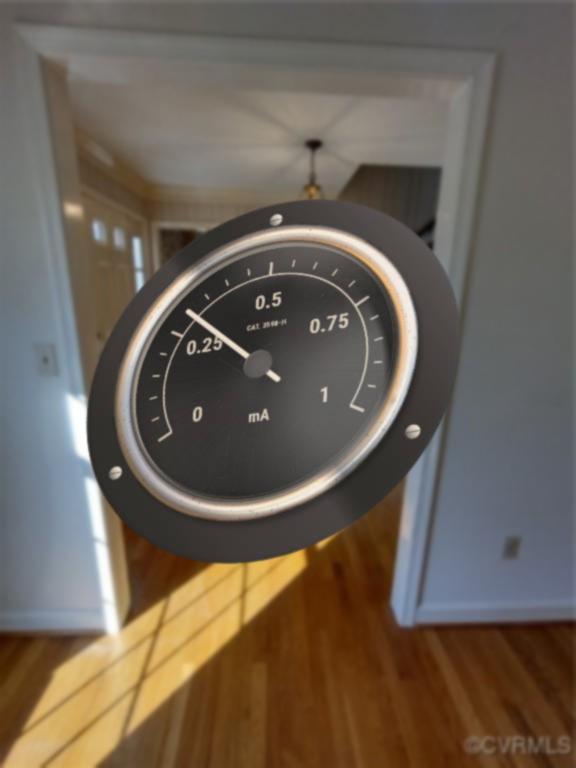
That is 0.3 mA
